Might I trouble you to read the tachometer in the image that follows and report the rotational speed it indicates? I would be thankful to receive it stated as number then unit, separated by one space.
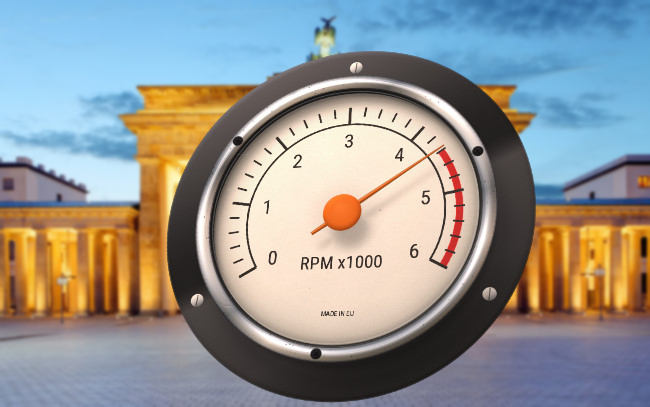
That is 4400 rpm
